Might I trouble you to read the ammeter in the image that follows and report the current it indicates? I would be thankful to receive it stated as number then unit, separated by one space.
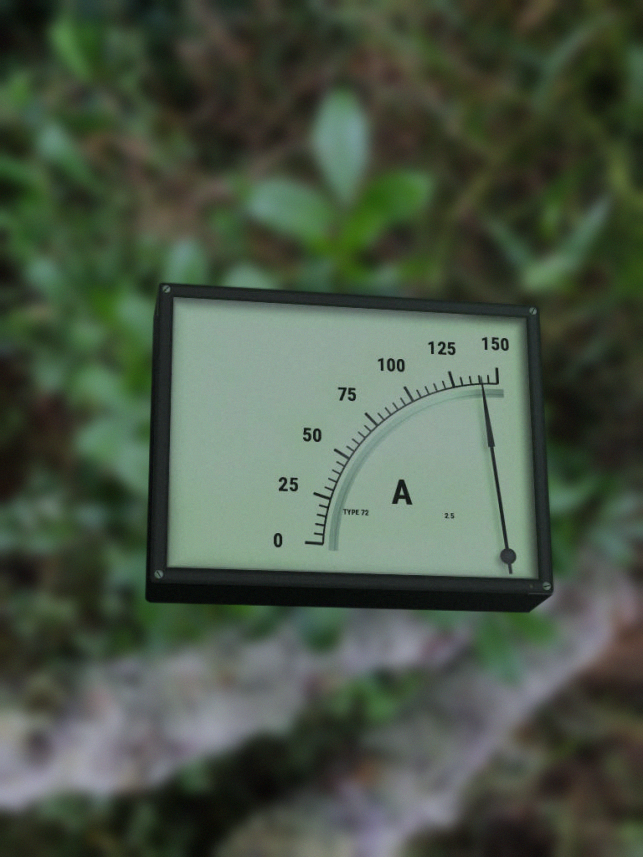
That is 140 A
